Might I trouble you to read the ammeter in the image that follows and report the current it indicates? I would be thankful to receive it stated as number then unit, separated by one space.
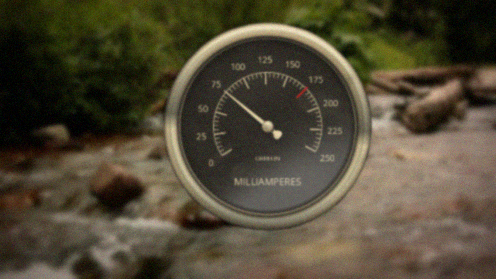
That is 75 mA
